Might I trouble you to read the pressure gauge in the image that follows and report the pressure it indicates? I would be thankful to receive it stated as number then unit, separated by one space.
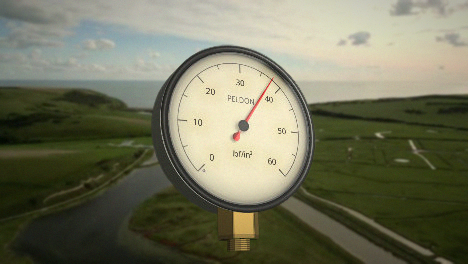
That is 37.5 psi
